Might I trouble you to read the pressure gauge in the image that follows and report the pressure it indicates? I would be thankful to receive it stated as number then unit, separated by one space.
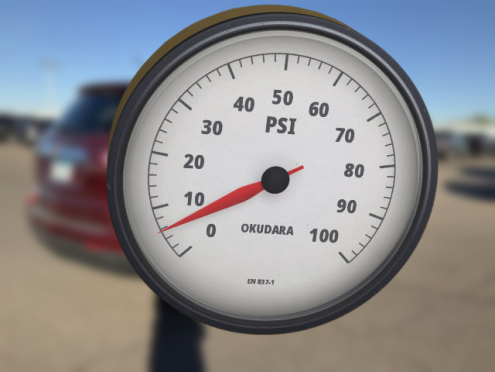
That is 6 psi
